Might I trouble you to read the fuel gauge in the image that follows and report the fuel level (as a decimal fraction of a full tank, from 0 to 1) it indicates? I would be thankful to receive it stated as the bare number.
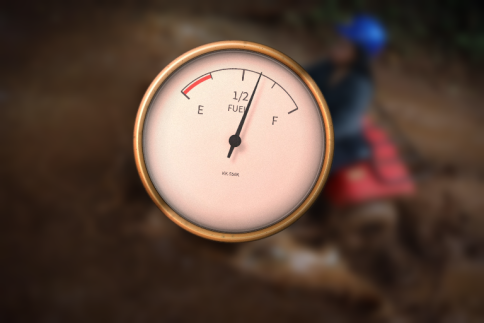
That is 0.625
